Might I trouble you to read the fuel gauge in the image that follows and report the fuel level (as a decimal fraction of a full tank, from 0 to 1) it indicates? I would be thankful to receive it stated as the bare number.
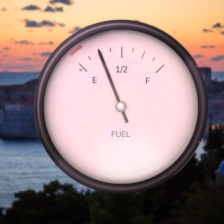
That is 0.25
